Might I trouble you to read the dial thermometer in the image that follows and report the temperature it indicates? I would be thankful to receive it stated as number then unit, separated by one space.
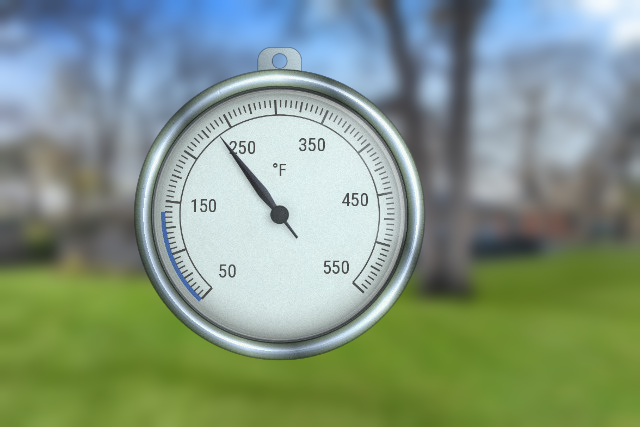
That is 235 °F
